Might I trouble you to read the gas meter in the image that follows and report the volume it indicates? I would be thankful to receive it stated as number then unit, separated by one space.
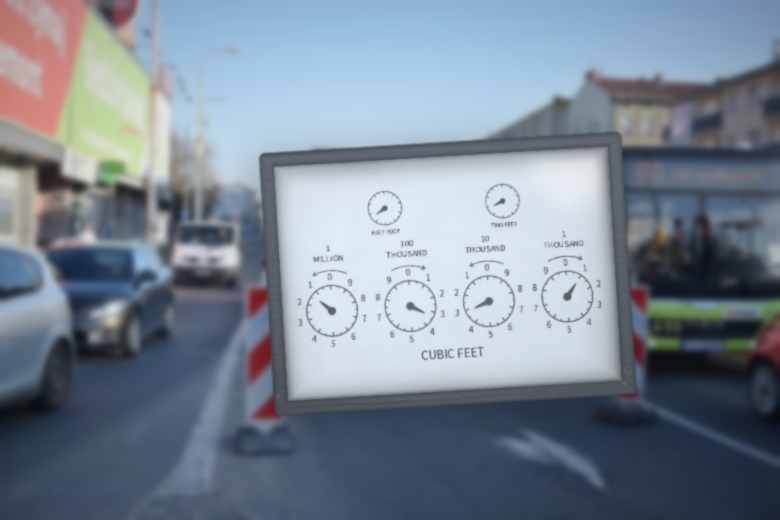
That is 133100 ft³
